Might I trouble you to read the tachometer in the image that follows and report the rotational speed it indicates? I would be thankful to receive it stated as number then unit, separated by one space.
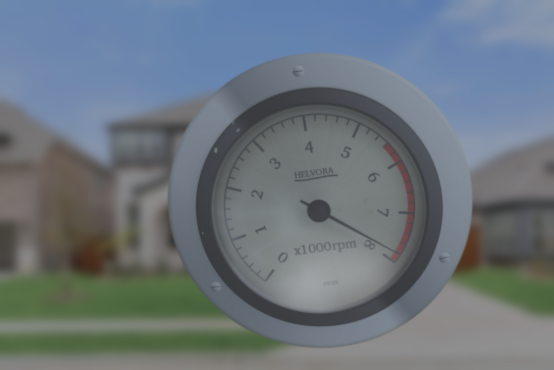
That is 7800 rpm
